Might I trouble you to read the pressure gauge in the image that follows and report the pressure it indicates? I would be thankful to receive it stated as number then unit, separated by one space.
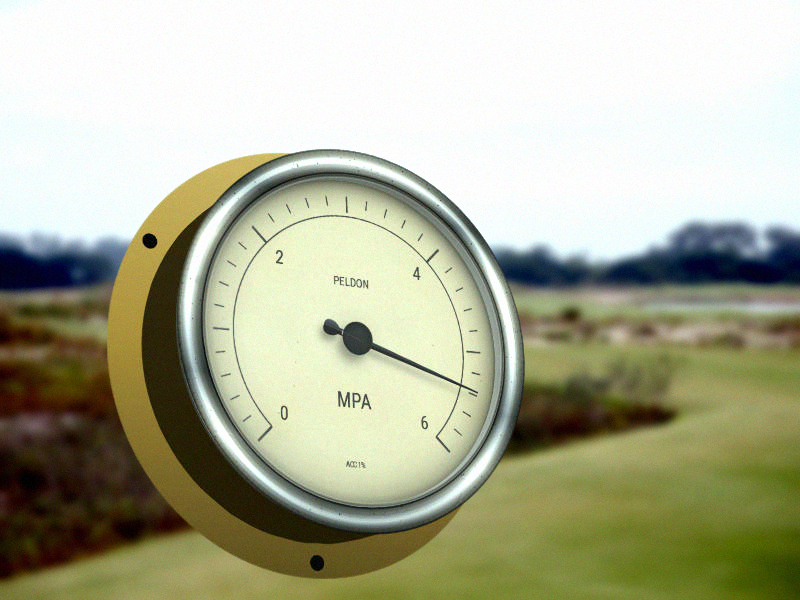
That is 5.4 MPa
